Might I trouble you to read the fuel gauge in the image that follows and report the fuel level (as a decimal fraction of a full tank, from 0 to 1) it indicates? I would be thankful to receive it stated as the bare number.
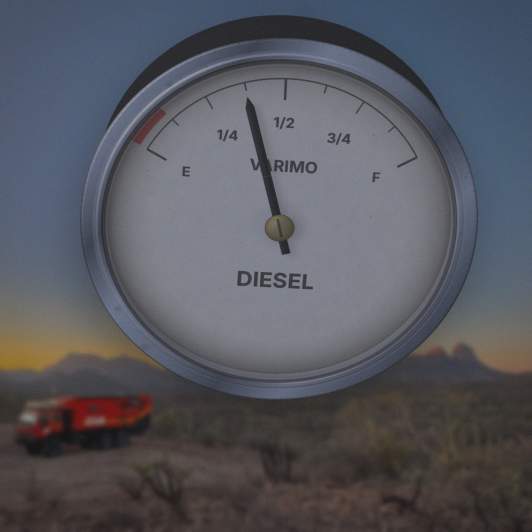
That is 0.375
